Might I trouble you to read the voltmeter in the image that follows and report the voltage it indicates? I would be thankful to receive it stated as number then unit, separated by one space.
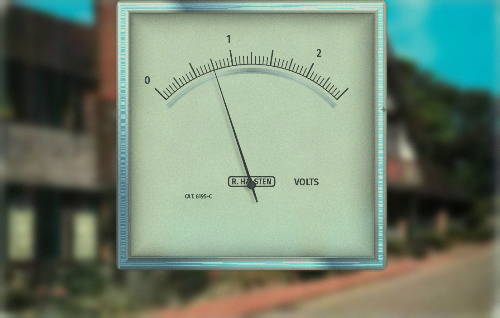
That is 0.75 V
